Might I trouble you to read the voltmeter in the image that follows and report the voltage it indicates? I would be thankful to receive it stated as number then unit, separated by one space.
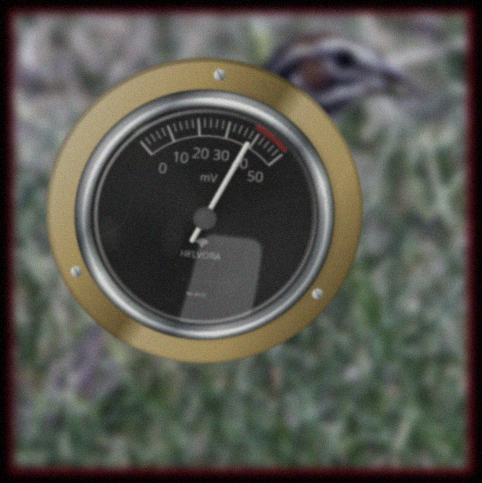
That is 38 mV
